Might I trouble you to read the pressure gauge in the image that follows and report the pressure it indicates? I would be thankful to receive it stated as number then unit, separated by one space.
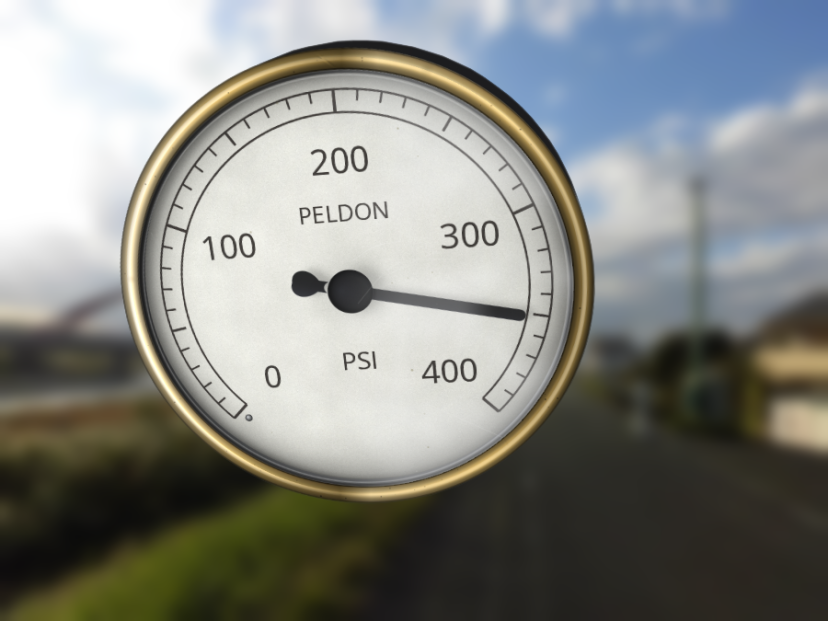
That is 350 psi
